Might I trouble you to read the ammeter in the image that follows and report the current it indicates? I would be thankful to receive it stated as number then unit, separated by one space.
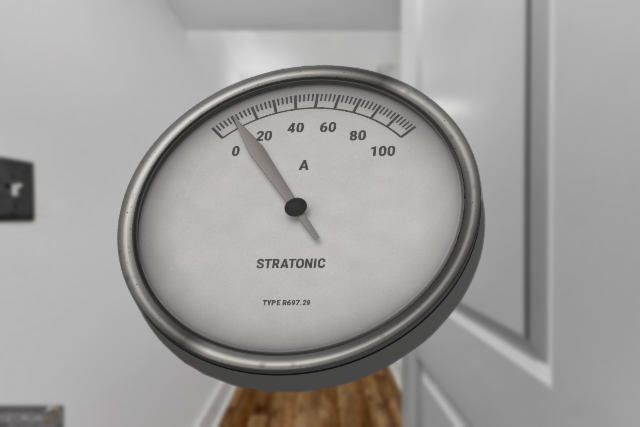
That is 10 A
